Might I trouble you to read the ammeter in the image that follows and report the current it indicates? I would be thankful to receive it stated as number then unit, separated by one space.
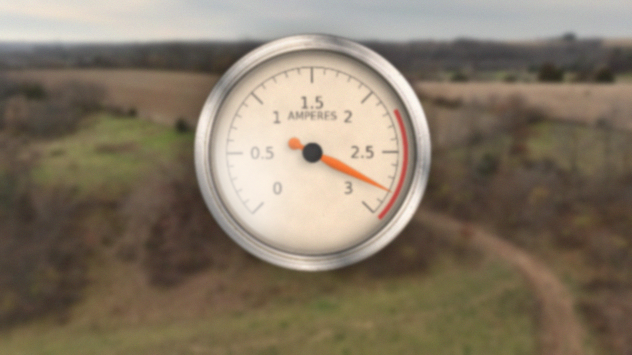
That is 2.8 A
